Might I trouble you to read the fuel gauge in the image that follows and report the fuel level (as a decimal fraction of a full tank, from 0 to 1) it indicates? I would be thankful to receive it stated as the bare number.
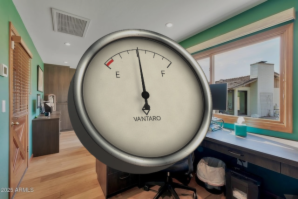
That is 0.5
